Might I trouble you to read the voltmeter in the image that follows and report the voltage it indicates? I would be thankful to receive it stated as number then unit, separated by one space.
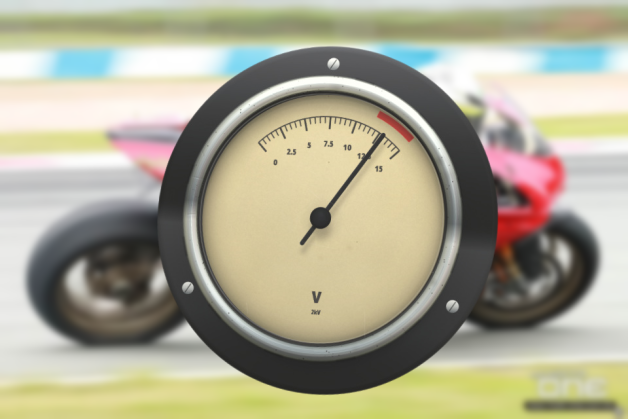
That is 13 V
